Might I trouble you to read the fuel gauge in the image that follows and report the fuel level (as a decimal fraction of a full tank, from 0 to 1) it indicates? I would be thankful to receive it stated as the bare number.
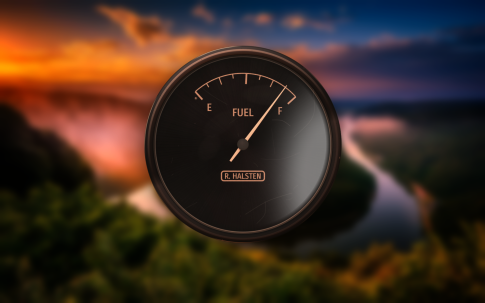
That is 0.875
